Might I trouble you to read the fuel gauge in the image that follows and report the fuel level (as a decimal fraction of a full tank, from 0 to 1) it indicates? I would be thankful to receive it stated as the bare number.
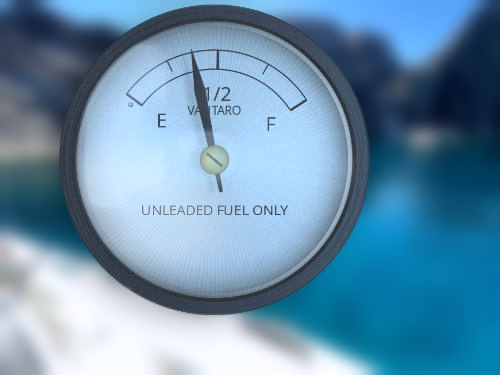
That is 0.375
